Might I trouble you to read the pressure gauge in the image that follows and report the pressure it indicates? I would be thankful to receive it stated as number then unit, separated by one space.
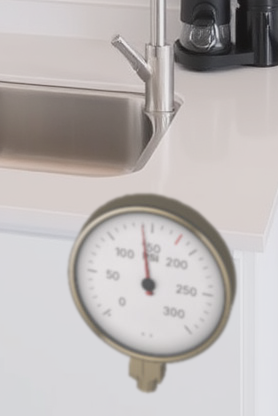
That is 140 psi
